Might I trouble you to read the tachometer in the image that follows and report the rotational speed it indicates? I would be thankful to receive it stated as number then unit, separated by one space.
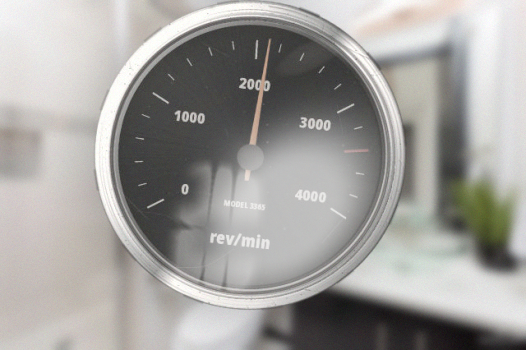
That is 2100 rpm
